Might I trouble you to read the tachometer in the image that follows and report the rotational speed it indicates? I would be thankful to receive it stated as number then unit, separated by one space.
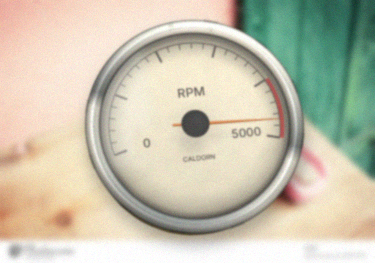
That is 4700 rpm
